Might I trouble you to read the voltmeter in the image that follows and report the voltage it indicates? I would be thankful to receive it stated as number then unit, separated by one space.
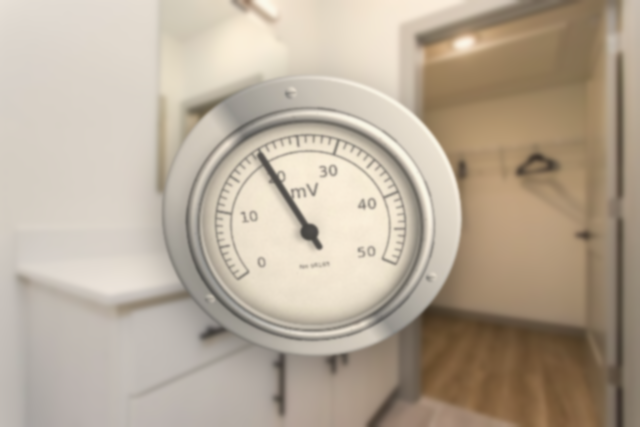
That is 20 mV
